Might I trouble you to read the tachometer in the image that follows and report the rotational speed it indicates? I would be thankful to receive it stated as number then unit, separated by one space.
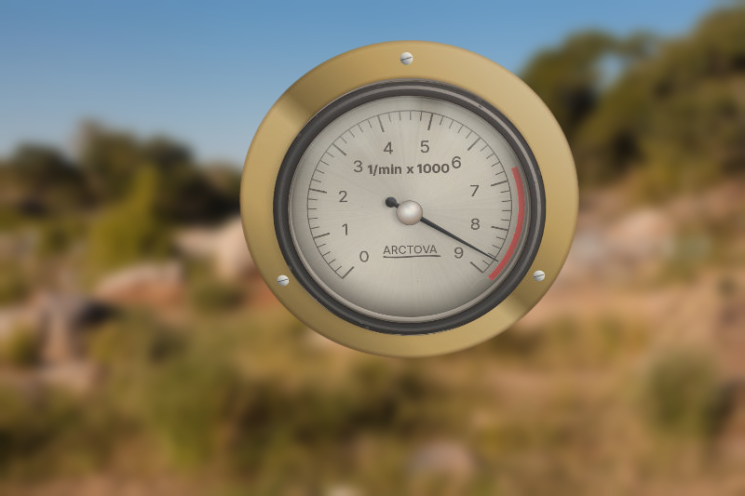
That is 8600 rpm
